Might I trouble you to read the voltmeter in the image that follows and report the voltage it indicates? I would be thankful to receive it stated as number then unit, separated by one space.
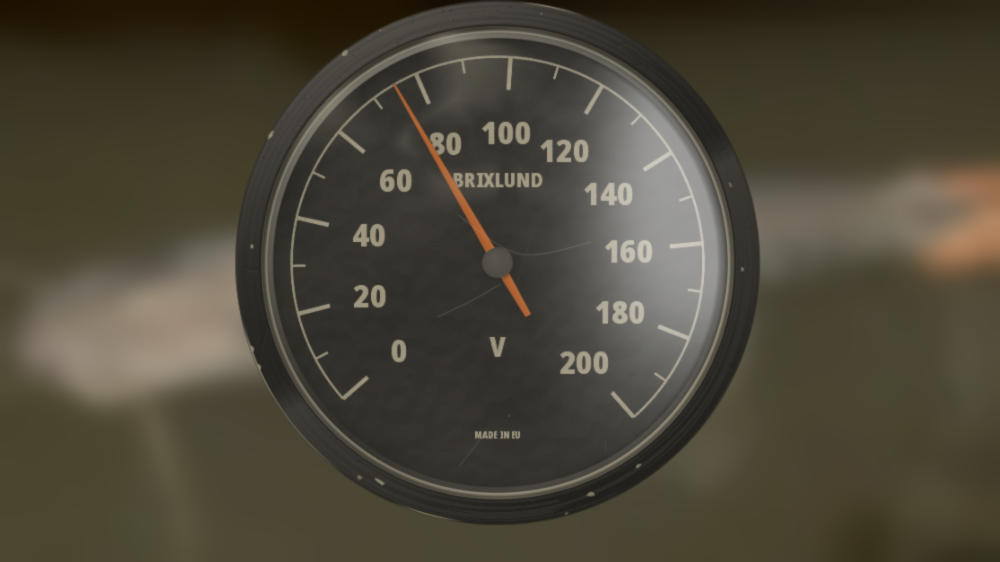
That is 75 V
